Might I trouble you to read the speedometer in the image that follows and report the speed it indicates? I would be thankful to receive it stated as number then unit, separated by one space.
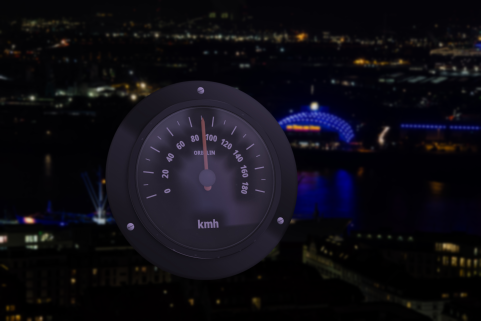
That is 90 km/h
